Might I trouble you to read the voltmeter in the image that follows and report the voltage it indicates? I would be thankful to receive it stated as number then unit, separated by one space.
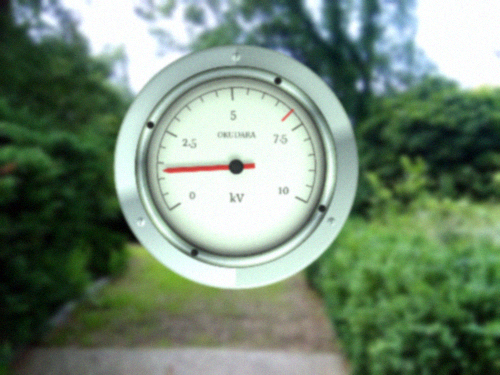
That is 1.25 kV
